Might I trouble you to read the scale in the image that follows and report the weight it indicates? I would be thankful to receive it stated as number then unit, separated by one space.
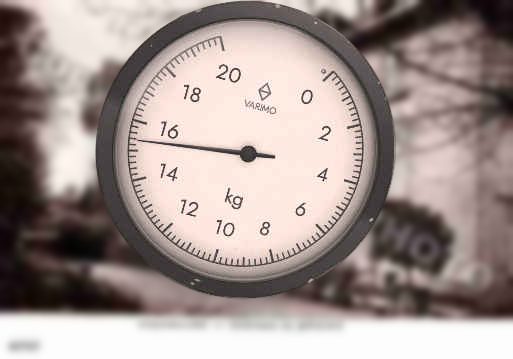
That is 15.4 kg
